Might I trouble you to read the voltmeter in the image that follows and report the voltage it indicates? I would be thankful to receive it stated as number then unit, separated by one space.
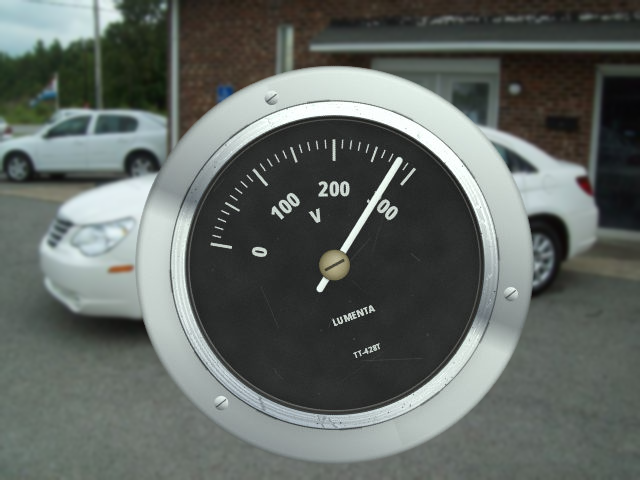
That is 280 V
